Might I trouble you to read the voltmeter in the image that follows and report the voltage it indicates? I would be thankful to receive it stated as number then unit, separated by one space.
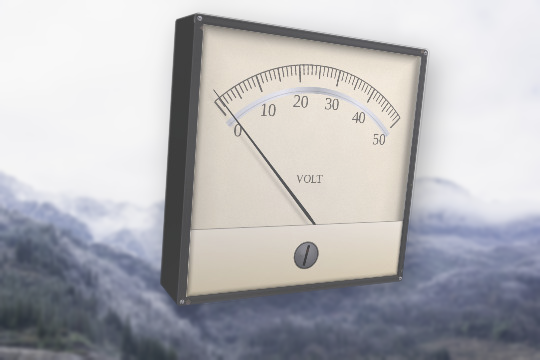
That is 1 V
